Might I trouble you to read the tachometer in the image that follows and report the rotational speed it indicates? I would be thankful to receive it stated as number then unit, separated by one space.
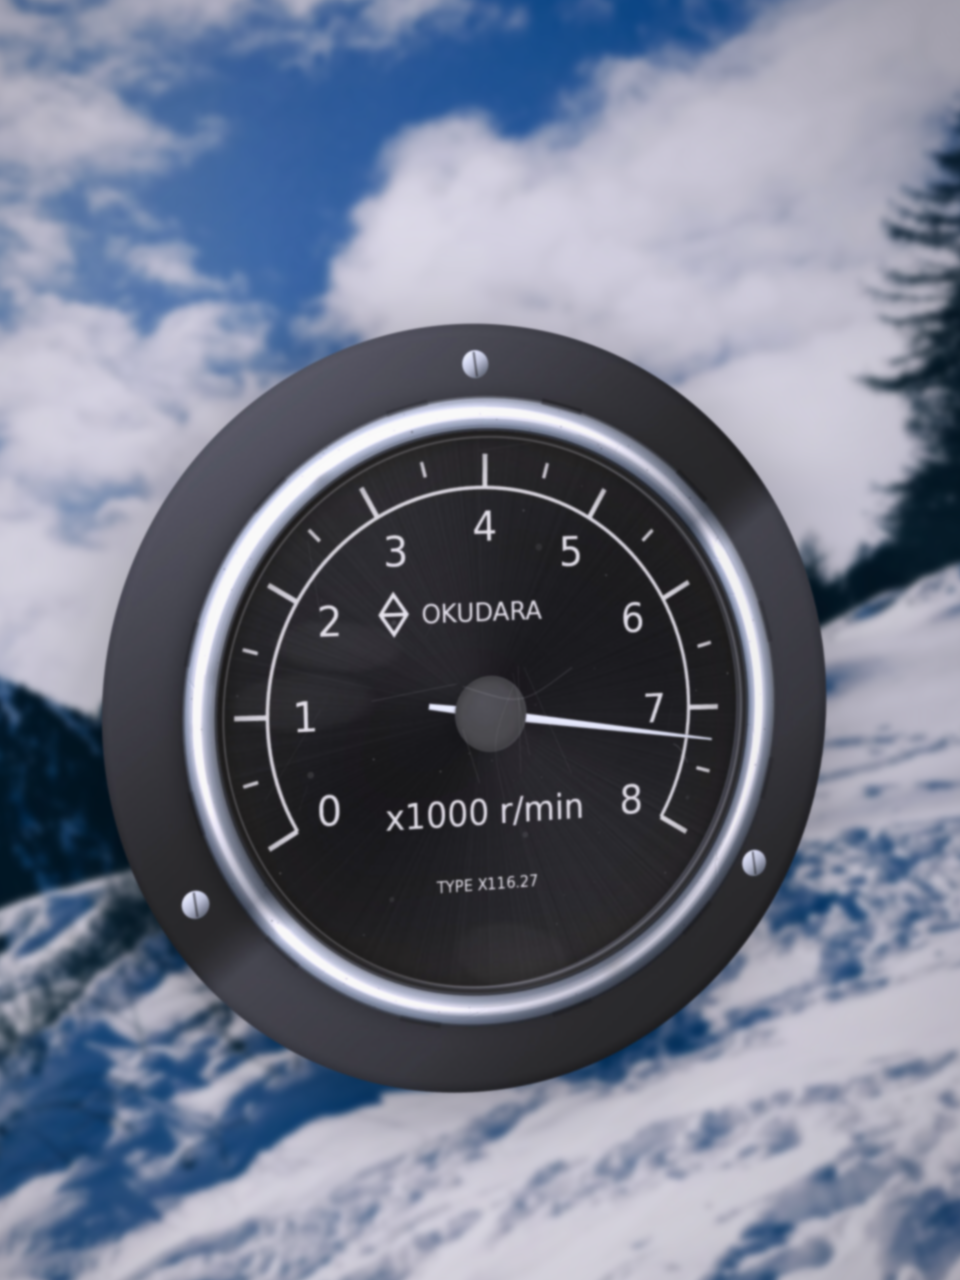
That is 7250 rpm
